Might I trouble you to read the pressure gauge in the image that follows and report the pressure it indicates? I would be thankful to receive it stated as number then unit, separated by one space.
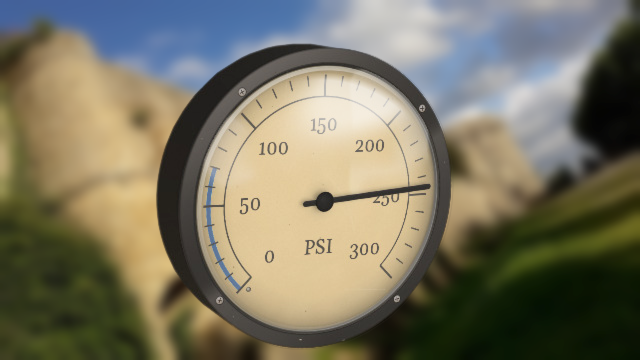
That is 245 psi
